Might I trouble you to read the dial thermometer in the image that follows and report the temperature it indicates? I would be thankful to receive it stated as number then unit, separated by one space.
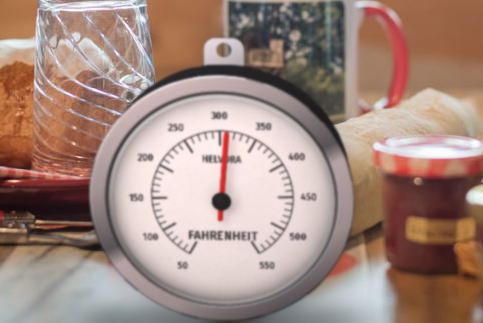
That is 310 °F
